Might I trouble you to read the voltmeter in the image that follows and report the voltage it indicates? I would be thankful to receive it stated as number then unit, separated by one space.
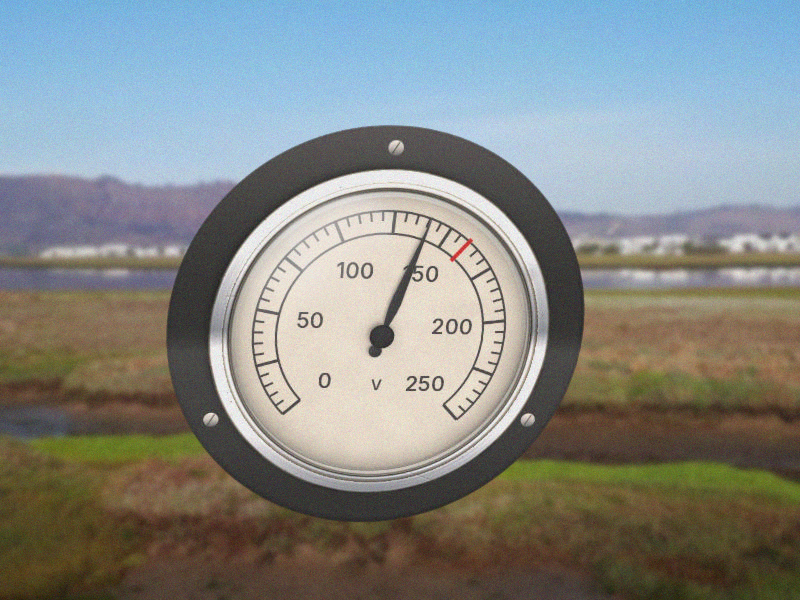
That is 140 V
